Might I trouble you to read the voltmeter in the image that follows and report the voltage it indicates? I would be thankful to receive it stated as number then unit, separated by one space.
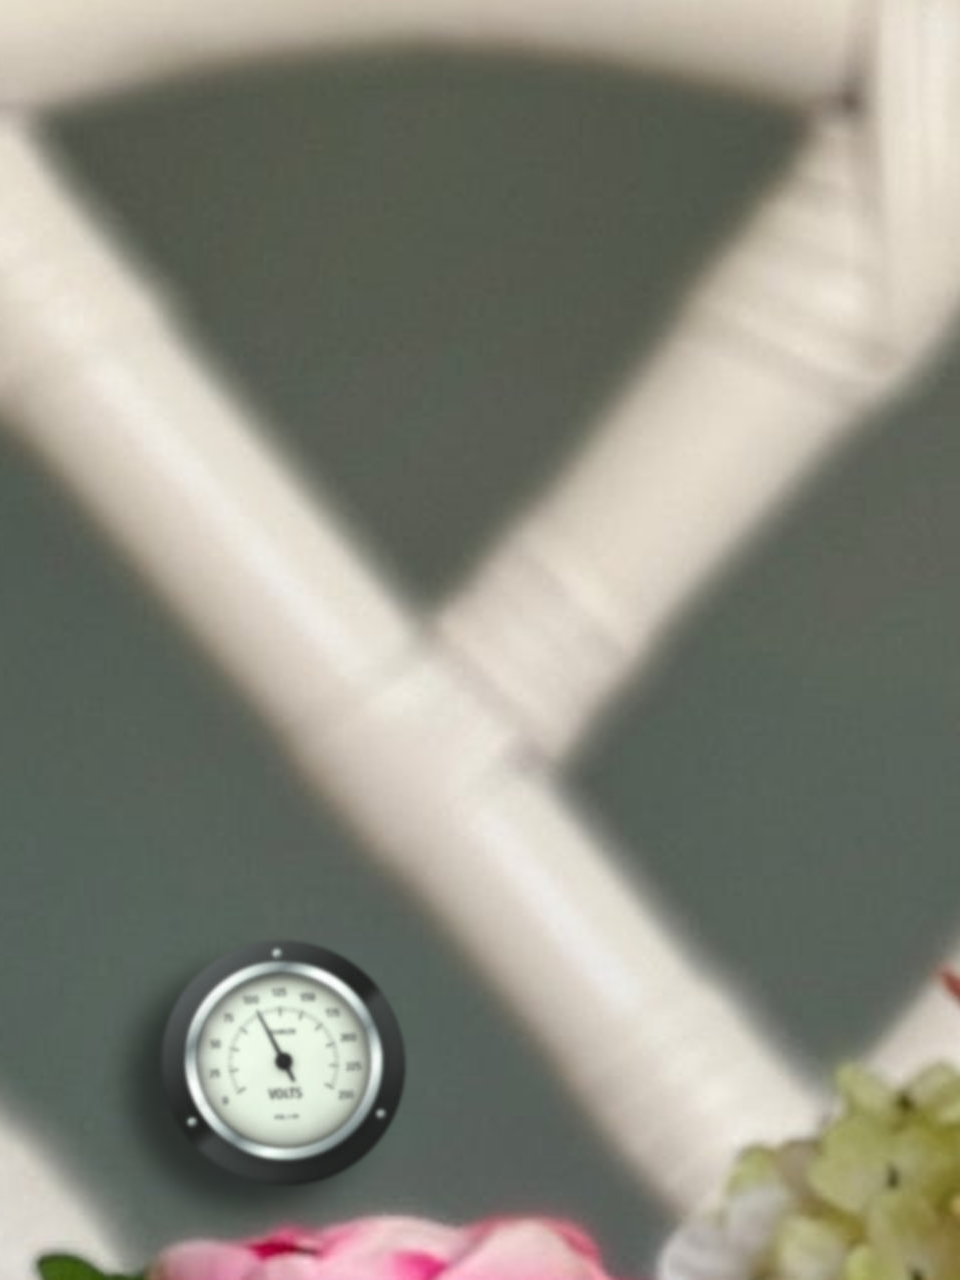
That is 100 V
